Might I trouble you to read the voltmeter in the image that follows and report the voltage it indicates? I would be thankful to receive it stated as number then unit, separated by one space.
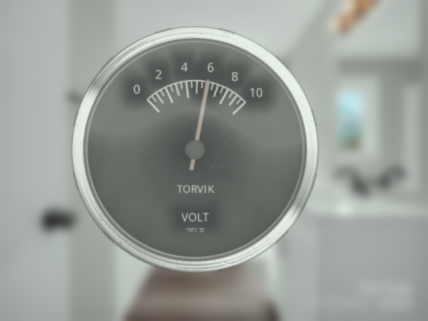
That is 6 V
